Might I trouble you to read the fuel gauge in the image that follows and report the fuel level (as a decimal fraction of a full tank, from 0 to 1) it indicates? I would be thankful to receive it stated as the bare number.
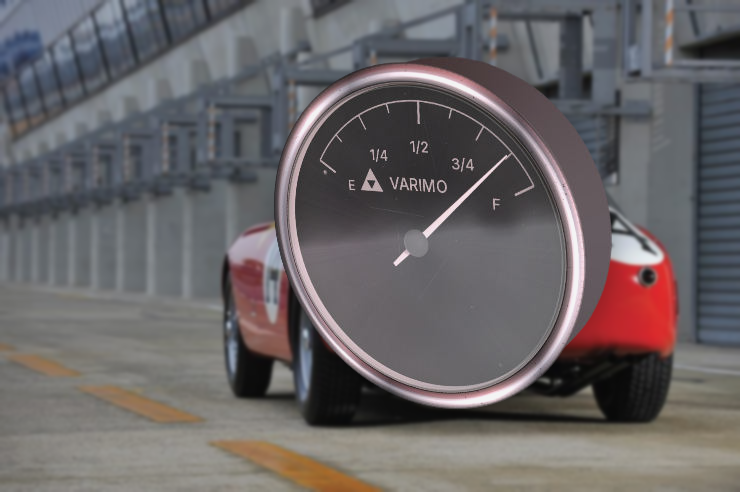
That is 0.875
